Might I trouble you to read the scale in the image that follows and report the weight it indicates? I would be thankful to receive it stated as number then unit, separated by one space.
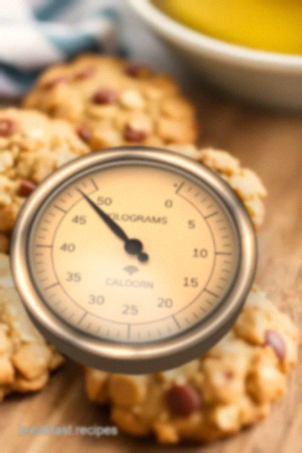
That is 48 kg
